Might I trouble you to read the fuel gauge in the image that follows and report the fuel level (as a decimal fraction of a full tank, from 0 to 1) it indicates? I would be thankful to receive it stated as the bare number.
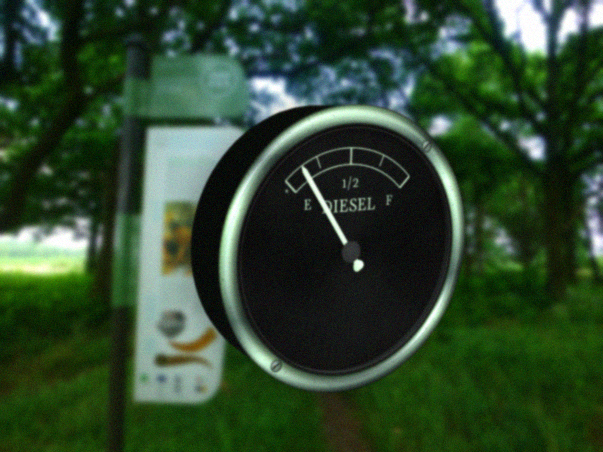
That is 0.125
